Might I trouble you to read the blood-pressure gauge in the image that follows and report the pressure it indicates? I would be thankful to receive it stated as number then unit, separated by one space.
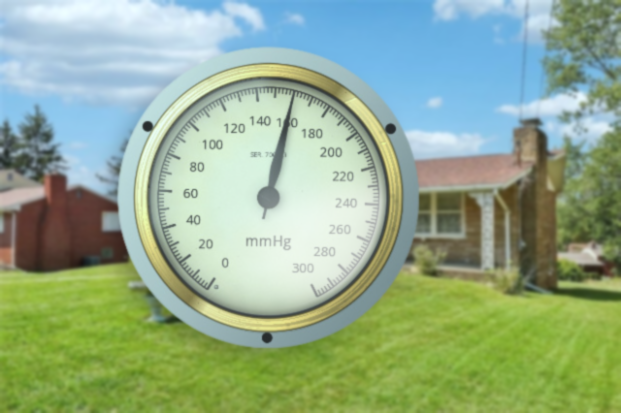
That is 160 mmHg
